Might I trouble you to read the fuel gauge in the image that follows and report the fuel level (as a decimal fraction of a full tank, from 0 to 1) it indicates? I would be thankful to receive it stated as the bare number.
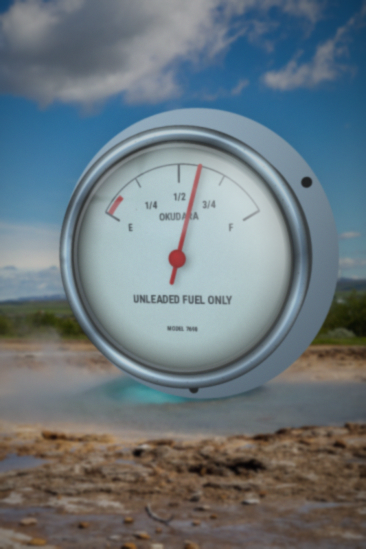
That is 0.625
